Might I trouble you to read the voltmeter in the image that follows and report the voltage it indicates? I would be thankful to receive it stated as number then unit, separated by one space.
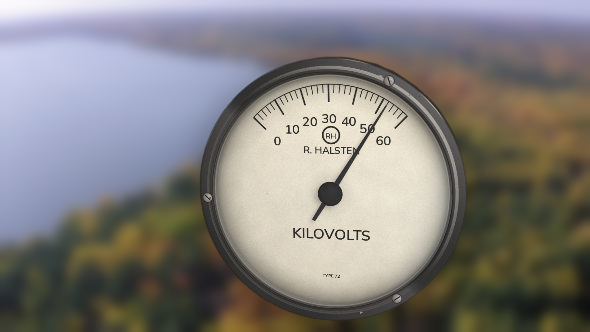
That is 52 kV
